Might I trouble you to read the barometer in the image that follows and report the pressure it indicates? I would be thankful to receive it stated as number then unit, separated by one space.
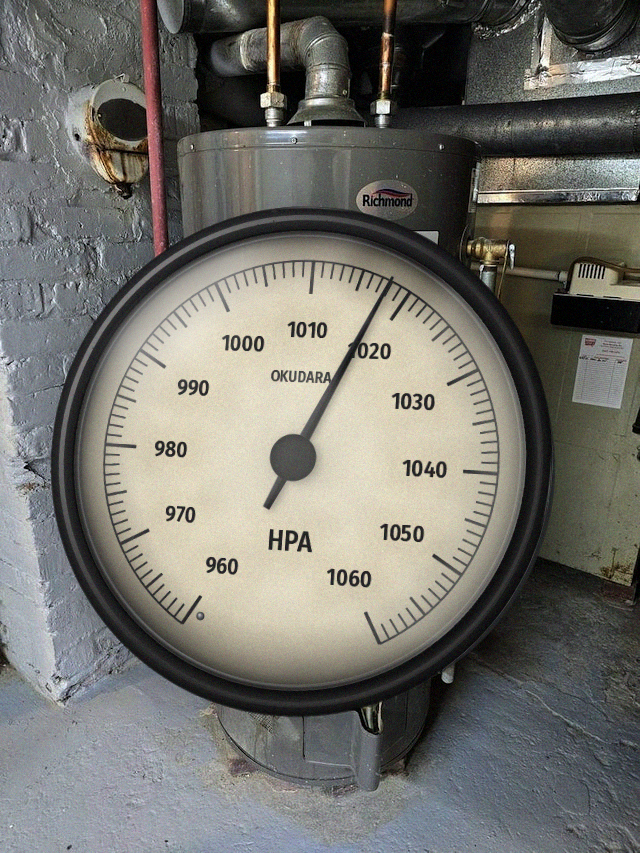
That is 1018 hPa
